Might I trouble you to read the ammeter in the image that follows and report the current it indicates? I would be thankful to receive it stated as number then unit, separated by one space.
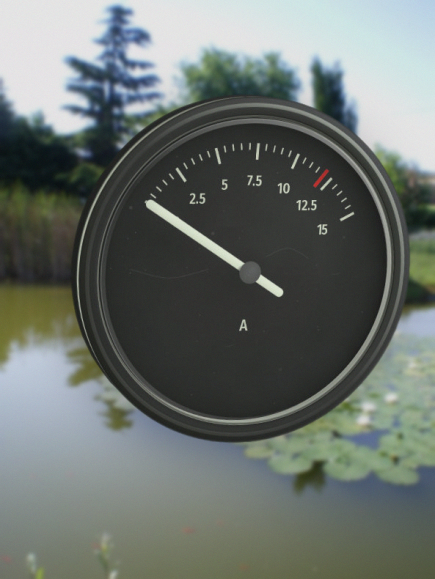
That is 0 A
